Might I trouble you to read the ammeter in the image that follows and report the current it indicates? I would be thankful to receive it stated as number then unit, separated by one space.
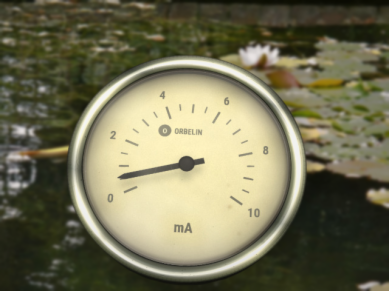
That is 0.5 mA
